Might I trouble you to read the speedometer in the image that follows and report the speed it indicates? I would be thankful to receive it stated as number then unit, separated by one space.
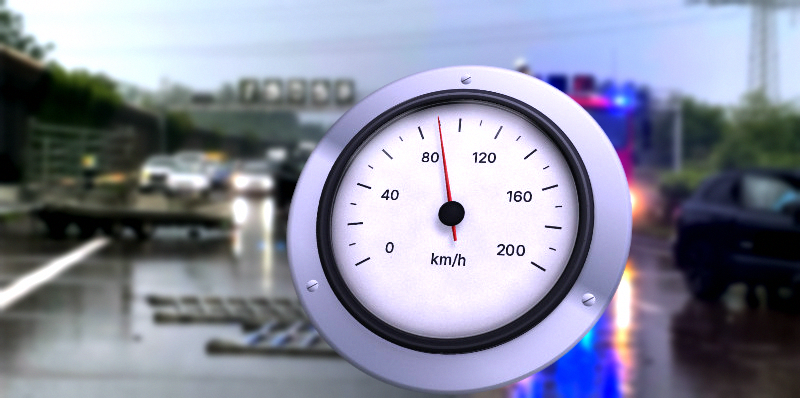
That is 90 km/h
